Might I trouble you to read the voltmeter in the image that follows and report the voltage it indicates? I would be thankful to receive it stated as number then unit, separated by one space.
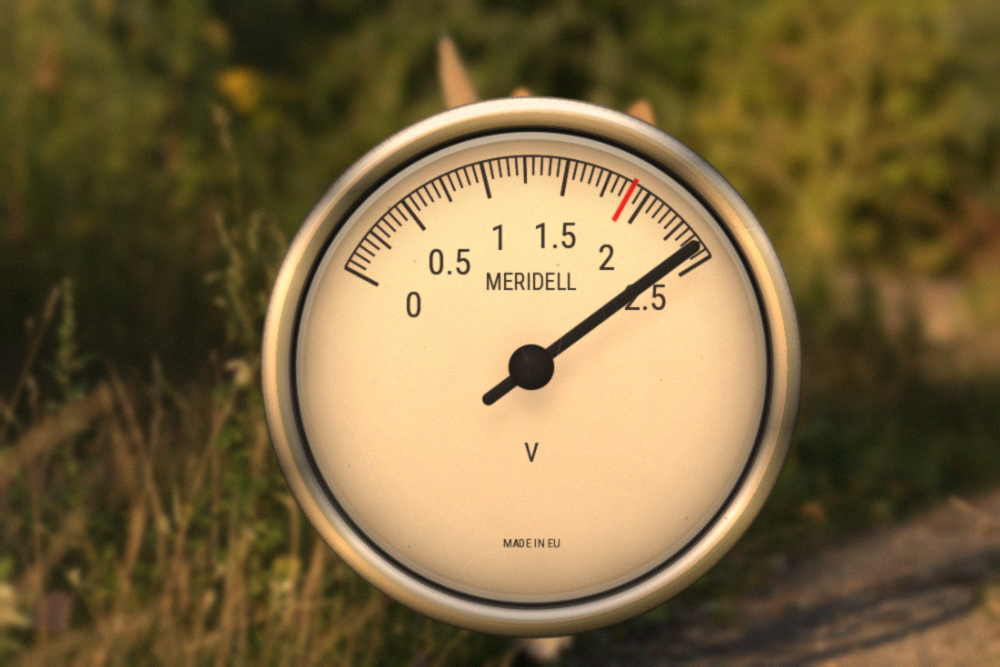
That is 2.4 V
